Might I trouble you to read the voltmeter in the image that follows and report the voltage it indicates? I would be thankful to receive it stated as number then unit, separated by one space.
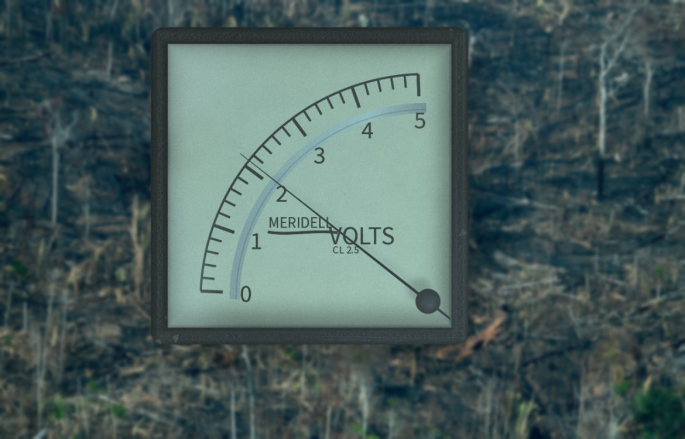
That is 2.1 V
